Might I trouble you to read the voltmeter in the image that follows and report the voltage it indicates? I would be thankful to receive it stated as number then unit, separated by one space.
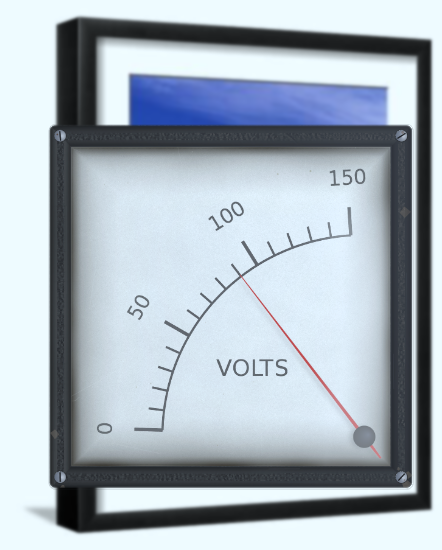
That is 90 V
